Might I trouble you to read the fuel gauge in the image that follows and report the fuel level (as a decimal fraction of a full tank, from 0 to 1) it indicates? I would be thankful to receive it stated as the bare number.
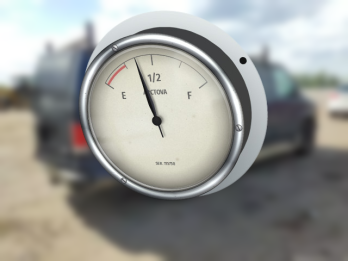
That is 0.375
